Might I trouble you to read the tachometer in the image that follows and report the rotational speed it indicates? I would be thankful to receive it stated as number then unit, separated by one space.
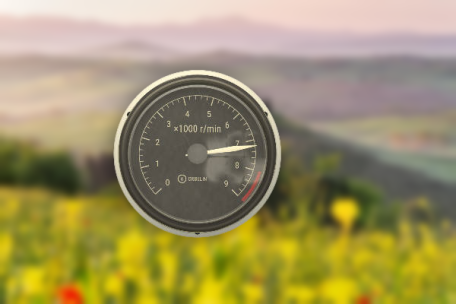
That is 7200 rpm
